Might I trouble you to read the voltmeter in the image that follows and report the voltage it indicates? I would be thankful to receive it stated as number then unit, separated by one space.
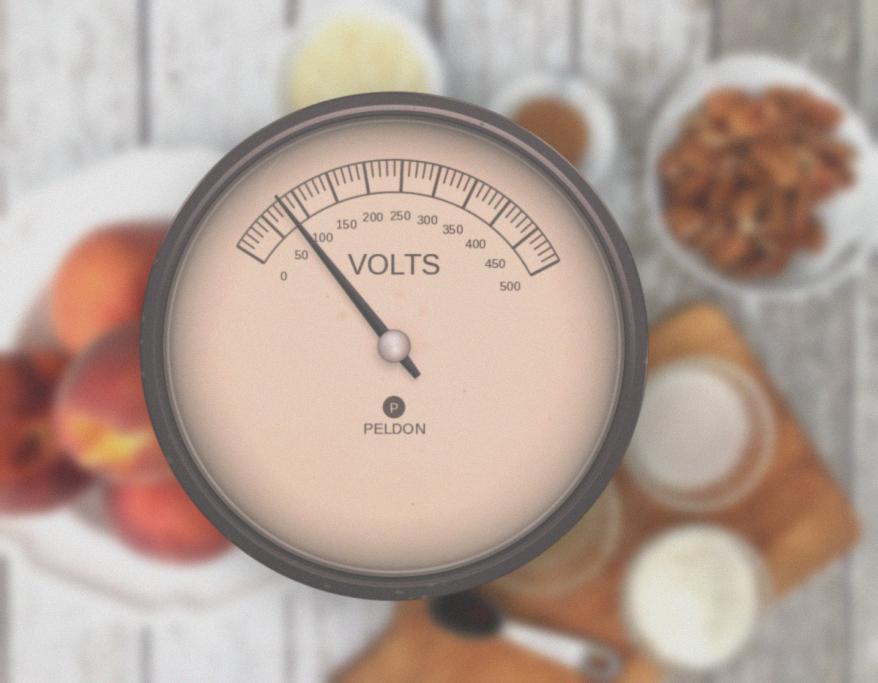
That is 80 V
